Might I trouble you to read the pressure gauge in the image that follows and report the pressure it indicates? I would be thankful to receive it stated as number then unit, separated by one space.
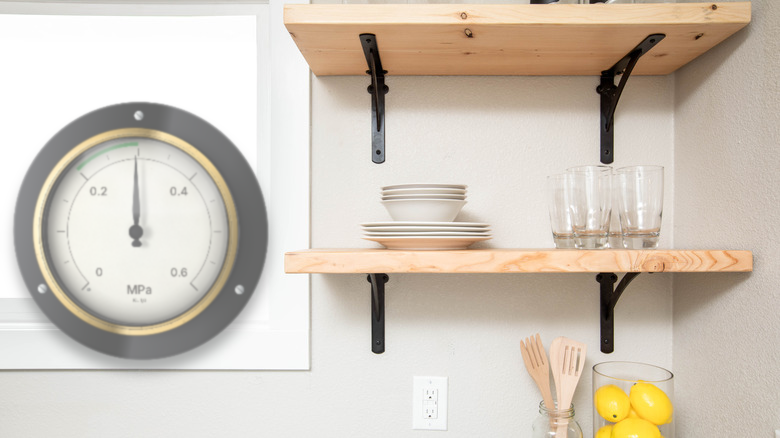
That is 0.3 MPa
